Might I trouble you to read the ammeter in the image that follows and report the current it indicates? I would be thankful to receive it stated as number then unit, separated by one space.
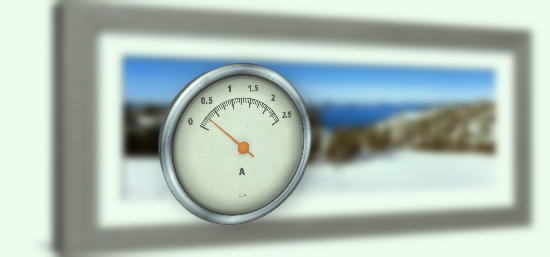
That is 0.25 A
